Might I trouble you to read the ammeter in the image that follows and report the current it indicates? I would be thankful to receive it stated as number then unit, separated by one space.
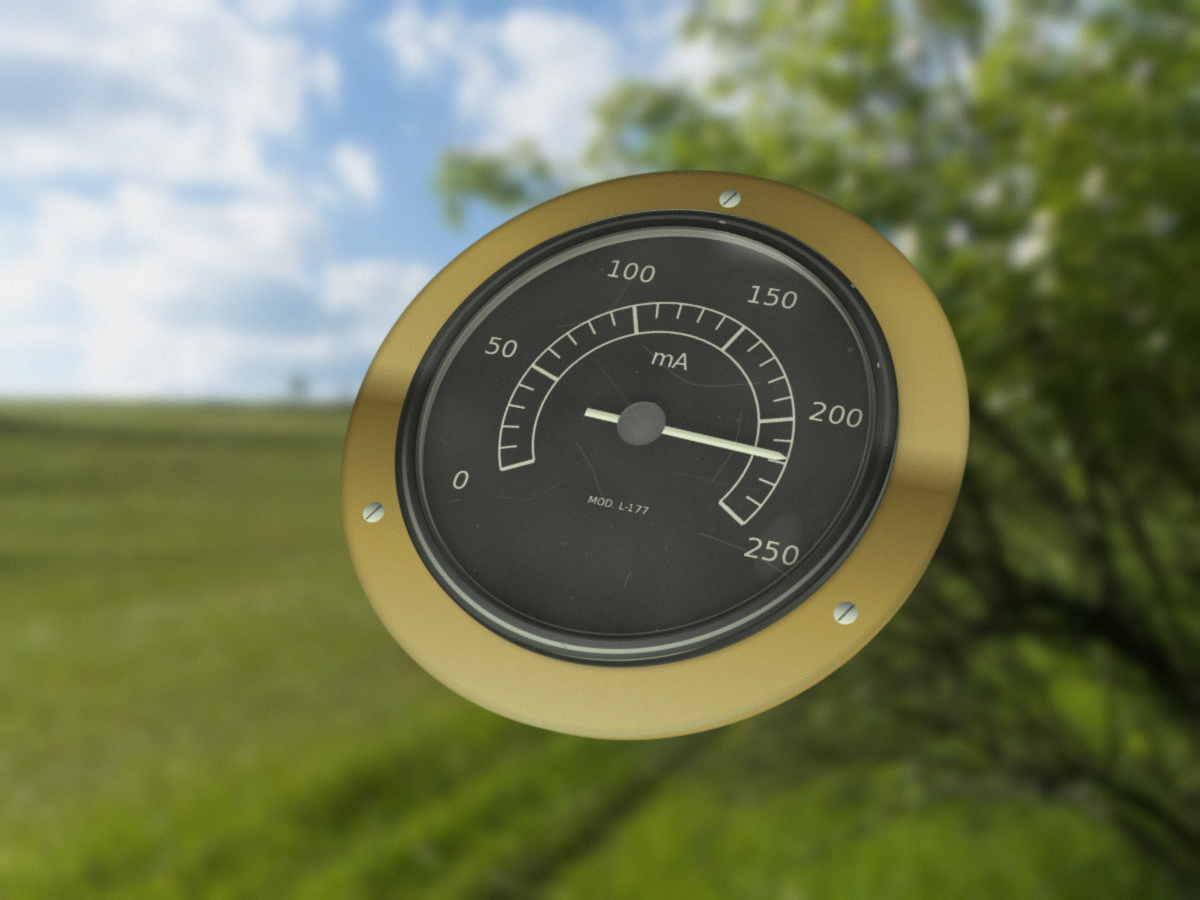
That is 220 mA
